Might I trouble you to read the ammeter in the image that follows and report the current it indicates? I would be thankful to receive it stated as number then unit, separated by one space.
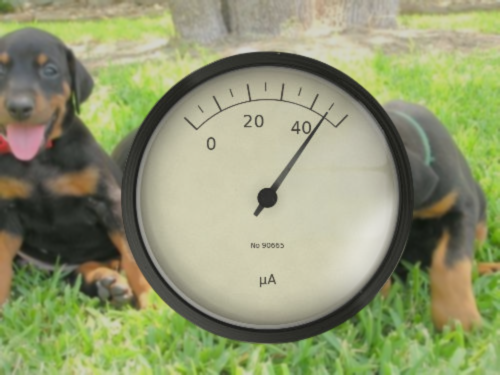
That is 45 µA
